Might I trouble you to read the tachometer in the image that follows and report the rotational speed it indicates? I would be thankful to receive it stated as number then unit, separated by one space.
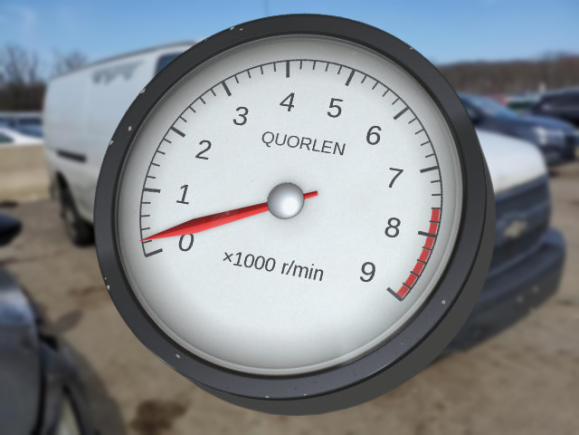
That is 200 rpm
